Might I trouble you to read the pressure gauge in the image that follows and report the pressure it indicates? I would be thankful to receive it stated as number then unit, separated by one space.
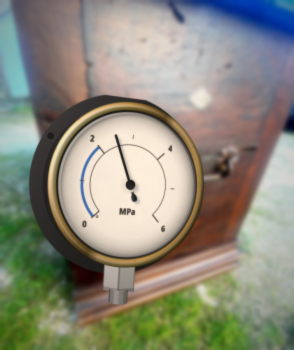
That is 2.5 MPa
